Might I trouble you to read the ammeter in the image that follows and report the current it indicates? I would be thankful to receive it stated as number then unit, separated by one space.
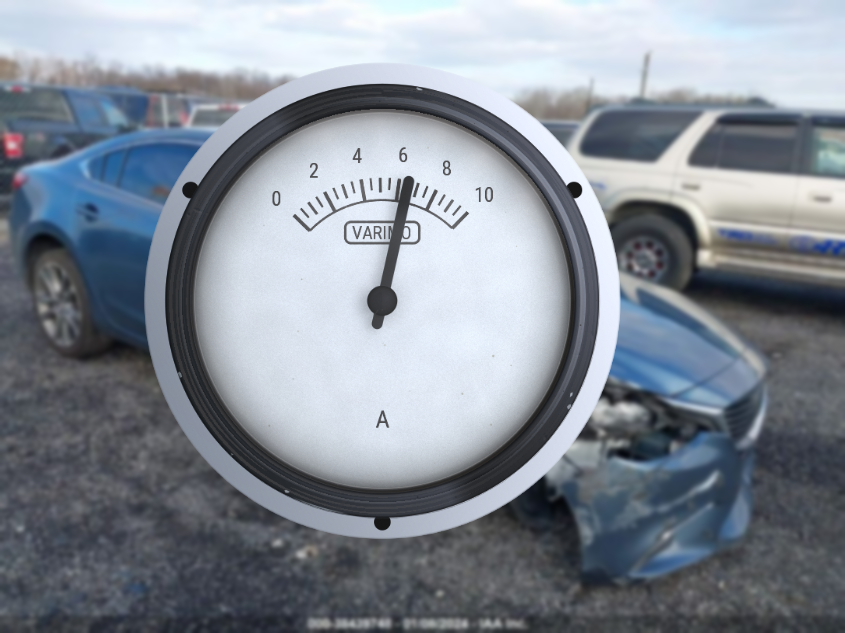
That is 6.5 A
